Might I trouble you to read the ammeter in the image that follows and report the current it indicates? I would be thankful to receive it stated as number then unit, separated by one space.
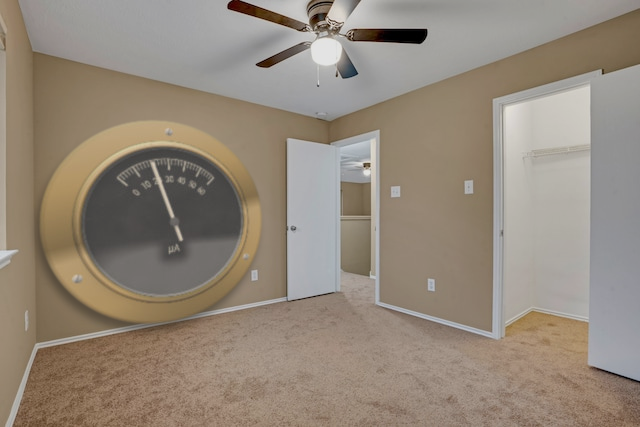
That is 20 µA
